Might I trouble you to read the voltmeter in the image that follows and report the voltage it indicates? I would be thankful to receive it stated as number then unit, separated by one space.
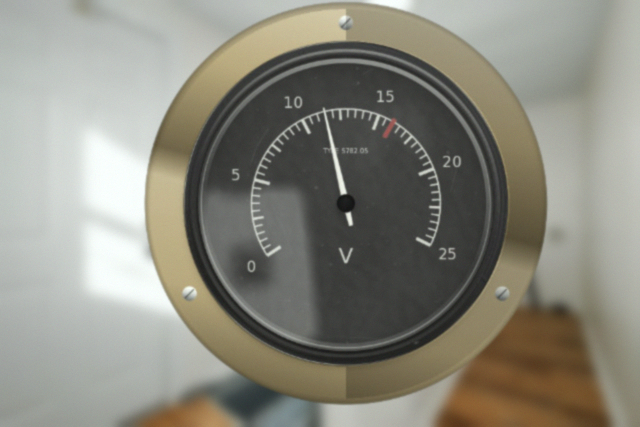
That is 11.5 V
